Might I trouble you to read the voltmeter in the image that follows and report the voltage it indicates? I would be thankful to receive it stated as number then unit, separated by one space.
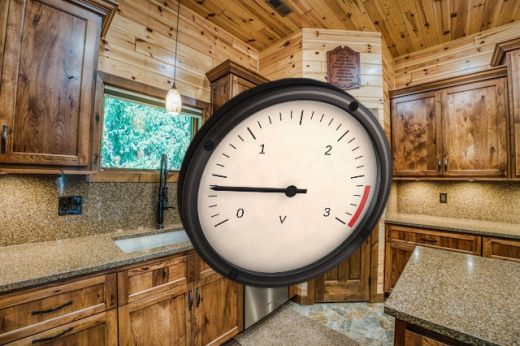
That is 0.4 V
